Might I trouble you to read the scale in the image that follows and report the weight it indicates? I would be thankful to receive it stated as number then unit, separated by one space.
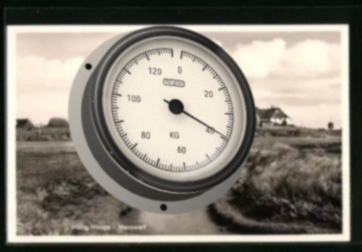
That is 40 kg
